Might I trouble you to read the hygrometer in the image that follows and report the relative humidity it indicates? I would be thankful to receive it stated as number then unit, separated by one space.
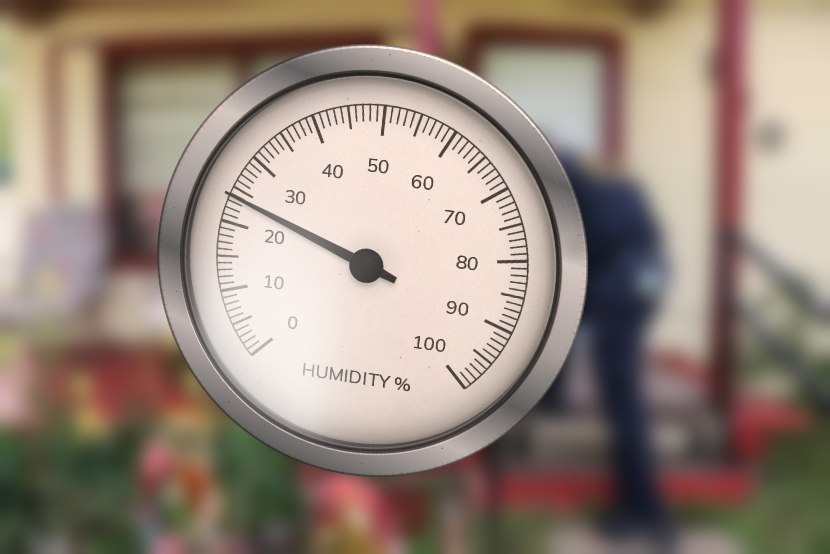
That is 24 %
